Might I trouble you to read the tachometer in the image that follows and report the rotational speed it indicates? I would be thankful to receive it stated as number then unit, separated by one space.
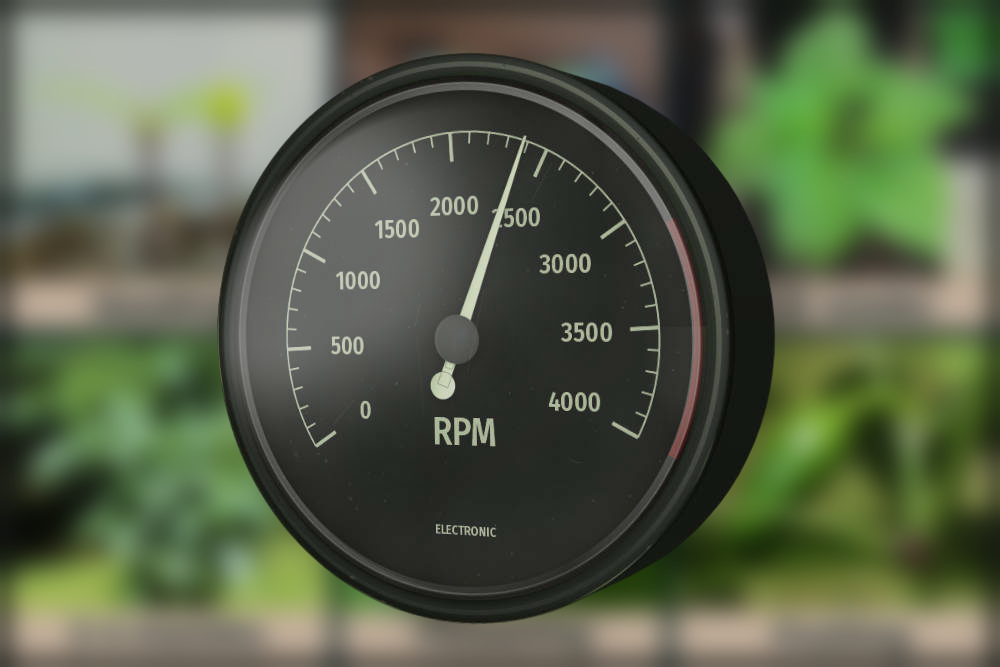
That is 2400 rpm
